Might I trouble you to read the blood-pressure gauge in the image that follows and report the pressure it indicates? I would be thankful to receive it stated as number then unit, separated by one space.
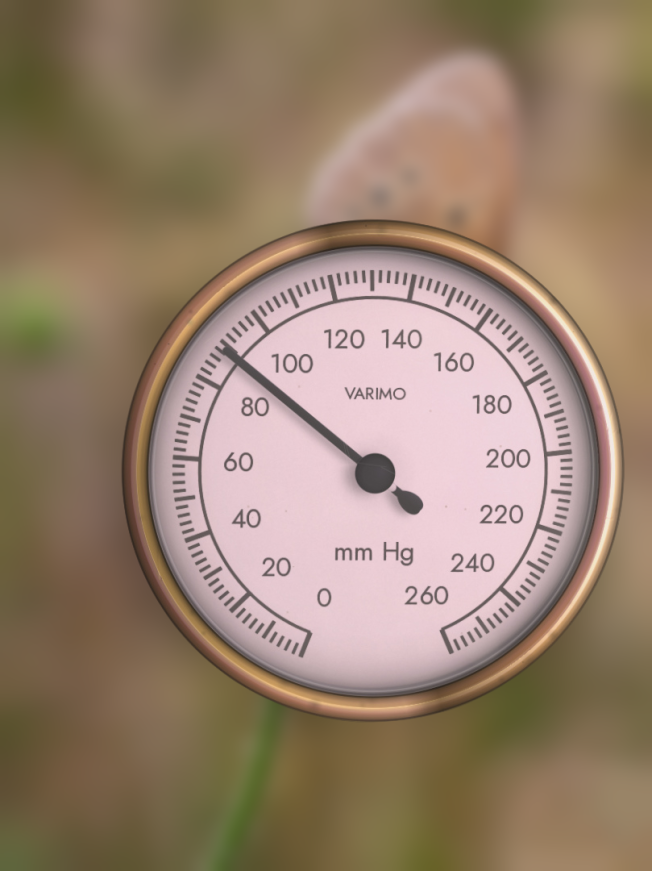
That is 89 mmHg
